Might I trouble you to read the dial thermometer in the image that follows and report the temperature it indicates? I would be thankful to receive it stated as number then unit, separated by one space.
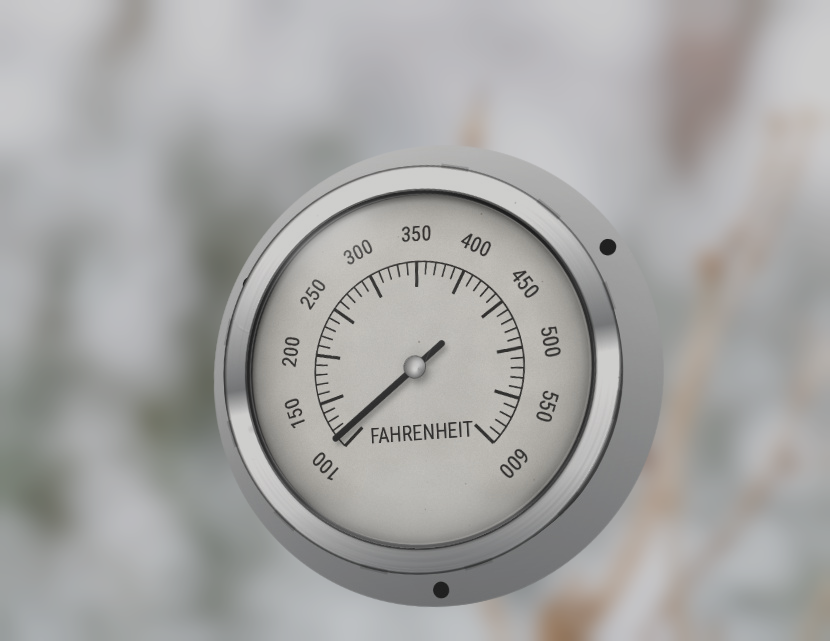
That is 110 °F
